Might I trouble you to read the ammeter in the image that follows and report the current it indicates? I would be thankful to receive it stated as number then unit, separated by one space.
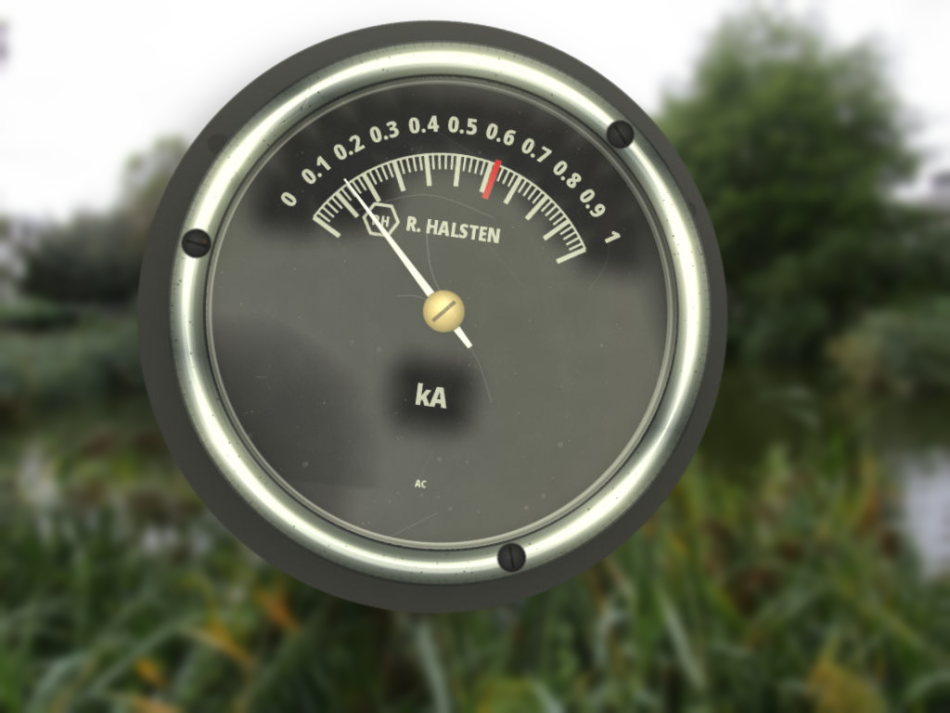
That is 0.14 kA
